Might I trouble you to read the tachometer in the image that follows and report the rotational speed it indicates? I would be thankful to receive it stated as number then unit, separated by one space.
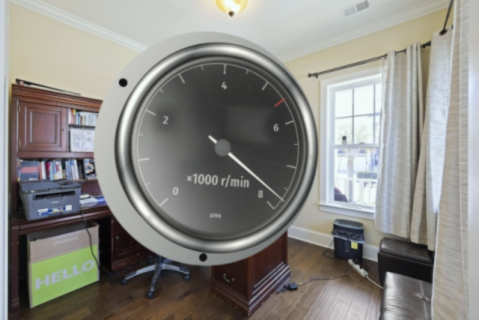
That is 7750 rpm
